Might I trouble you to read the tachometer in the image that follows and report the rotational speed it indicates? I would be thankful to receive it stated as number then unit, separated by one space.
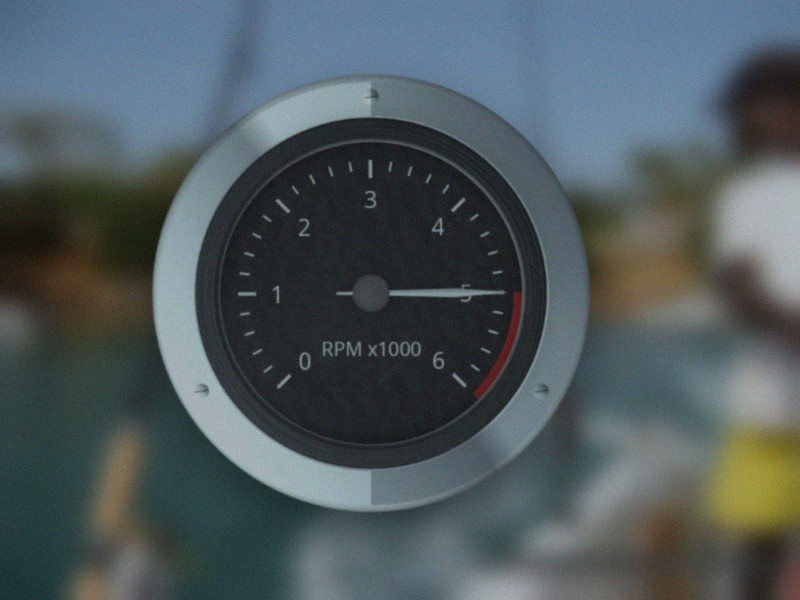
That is 5000 rpm
